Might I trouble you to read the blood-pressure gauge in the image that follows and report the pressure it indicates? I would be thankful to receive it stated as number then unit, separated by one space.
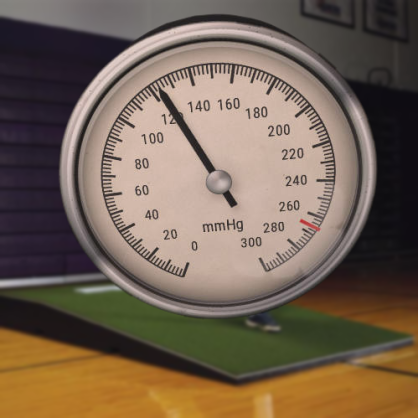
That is 124 mmHg
